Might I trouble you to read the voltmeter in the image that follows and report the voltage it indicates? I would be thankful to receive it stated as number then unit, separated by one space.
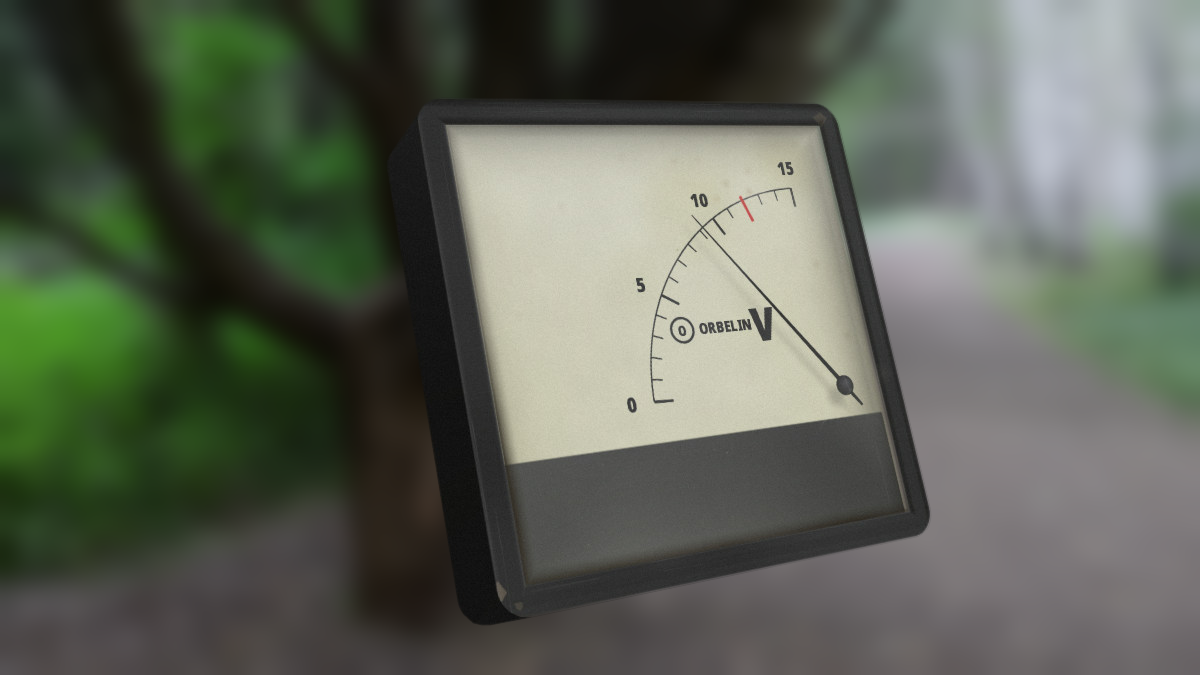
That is 9 V
